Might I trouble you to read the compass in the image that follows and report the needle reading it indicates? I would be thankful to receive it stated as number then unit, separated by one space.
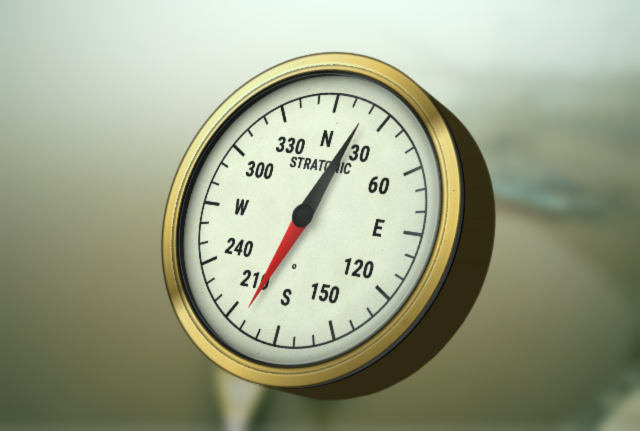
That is 200 °
